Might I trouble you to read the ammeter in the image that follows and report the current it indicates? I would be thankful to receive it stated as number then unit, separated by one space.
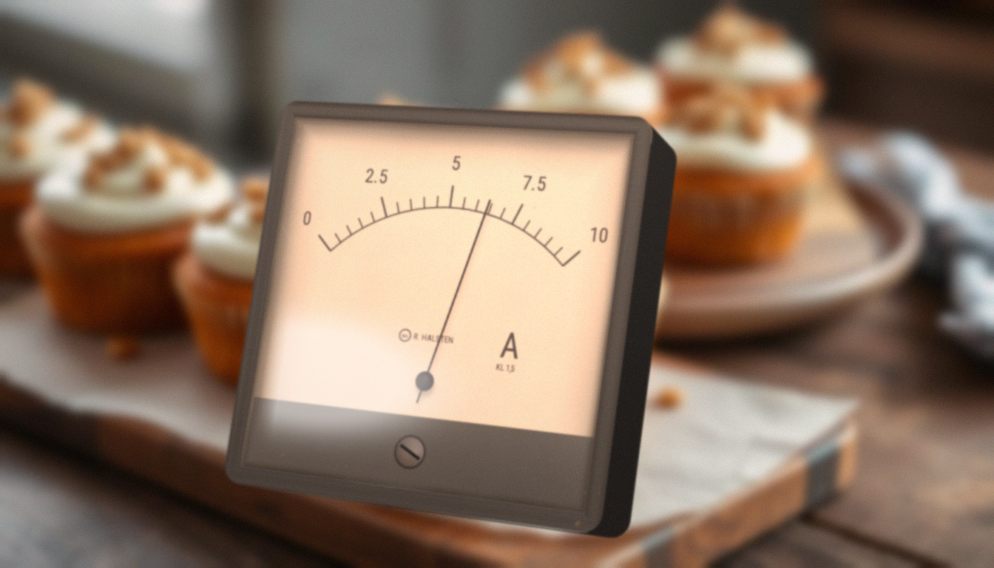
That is 6.5 A
